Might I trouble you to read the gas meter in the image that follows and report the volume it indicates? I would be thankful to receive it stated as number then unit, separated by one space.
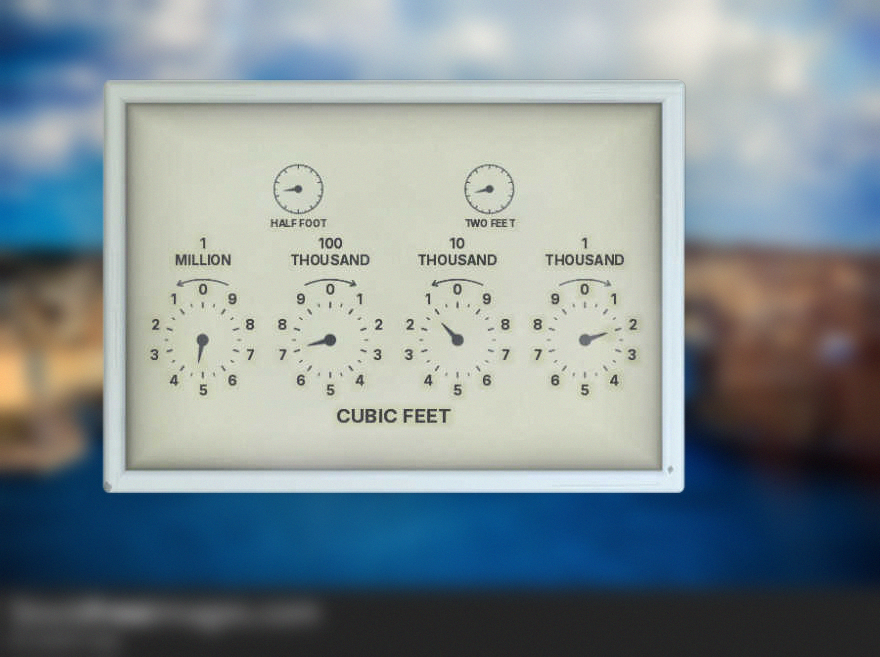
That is 471200 ft³
